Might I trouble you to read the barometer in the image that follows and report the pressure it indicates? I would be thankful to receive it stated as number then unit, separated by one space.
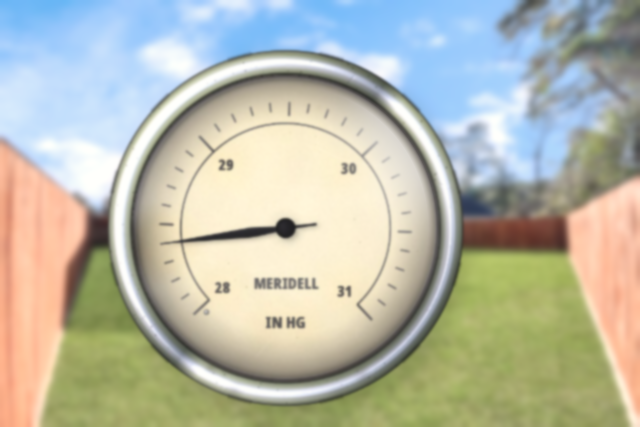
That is 28.4 inHg
